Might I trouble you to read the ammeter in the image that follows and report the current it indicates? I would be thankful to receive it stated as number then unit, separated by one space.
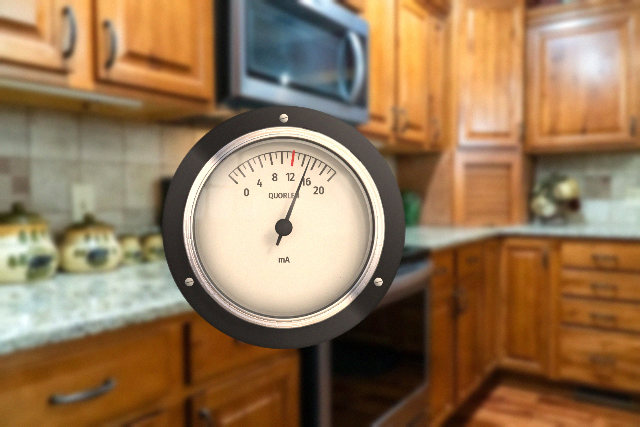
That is 15 mA
